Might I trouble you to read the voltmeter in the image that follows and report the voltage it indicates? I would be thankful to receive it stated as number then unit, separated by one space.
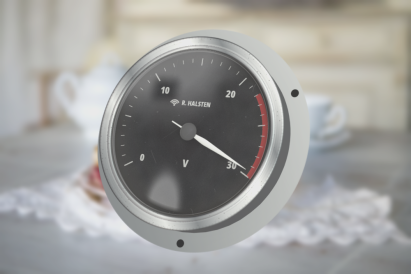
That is 29.5 V
